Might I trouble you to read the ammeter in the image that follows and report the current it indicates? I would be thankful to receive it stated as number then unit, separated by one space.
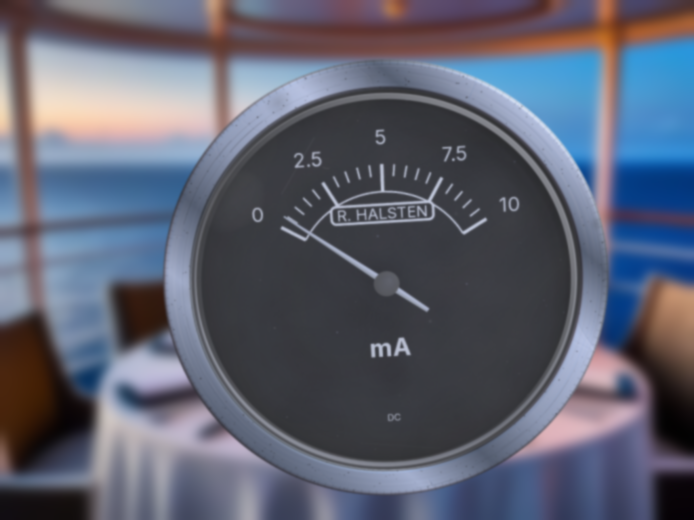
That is 0.5 mA
